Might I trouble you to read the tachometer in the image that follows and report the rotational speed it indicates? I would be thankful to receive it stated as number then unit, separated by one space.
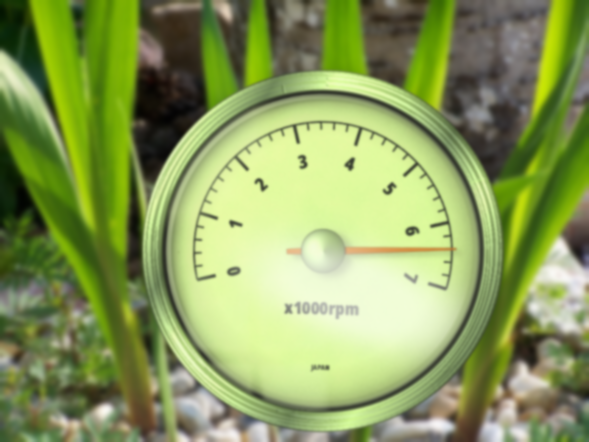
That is 6400 rpm
